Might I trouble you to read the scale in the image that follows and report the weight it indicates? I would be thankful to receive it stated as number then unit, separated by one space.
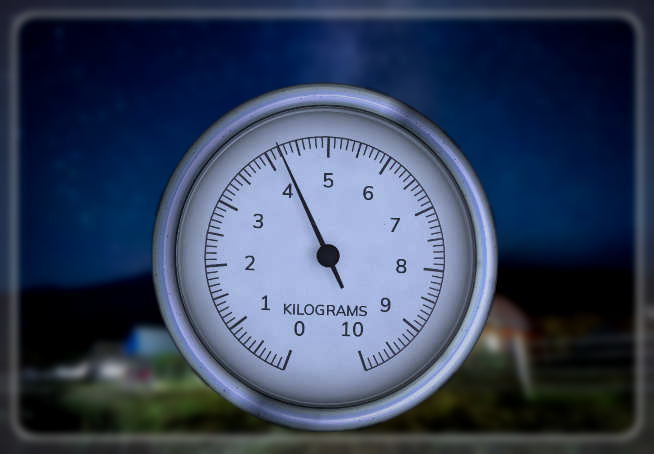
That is 4.2 kg
